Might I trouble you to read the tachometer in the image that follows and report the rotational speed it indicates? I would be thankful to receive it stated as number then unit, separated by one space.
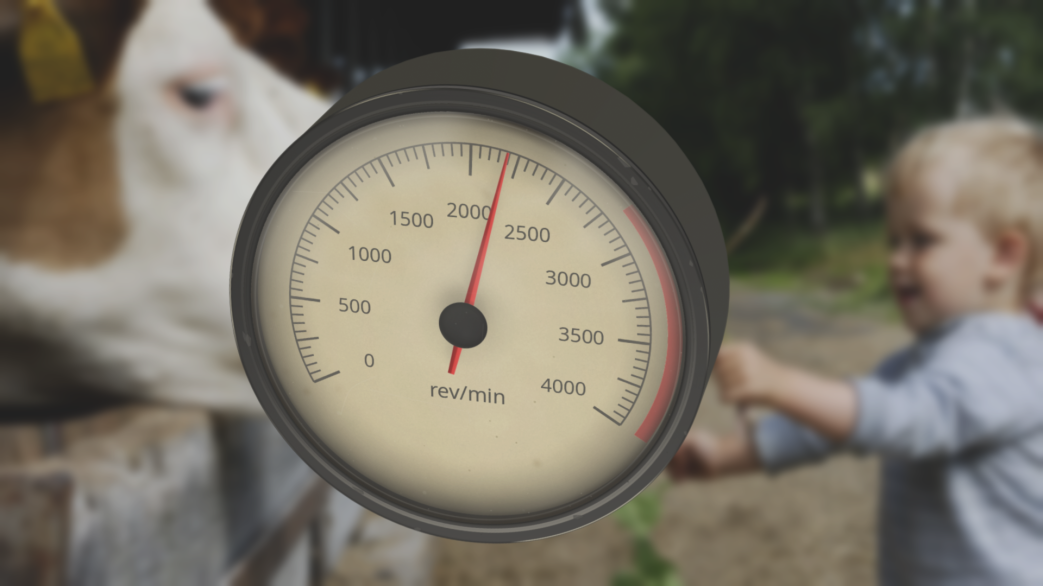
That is 2200 rpm
